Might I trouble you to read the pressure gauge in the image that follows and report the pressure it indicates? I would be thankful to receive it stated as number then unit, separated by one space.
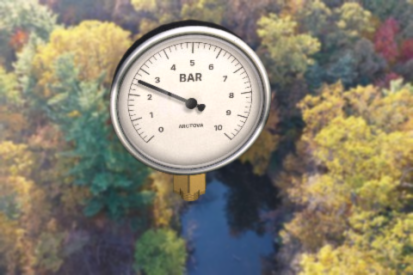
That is 2.6 bar
